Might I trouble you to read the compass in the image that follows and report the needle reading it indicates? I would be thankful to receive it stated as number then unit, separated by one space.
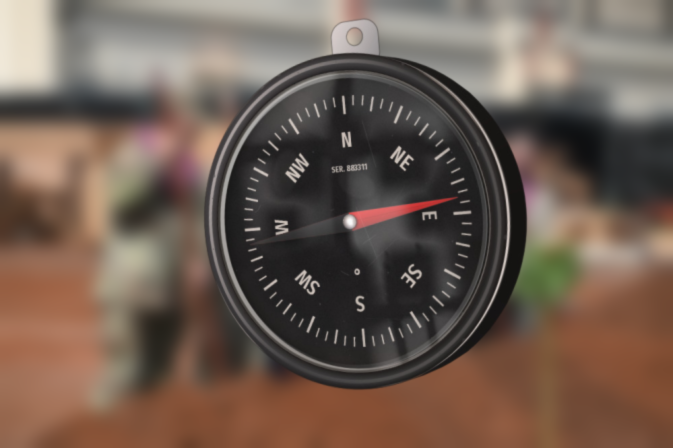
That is 82.5 °
